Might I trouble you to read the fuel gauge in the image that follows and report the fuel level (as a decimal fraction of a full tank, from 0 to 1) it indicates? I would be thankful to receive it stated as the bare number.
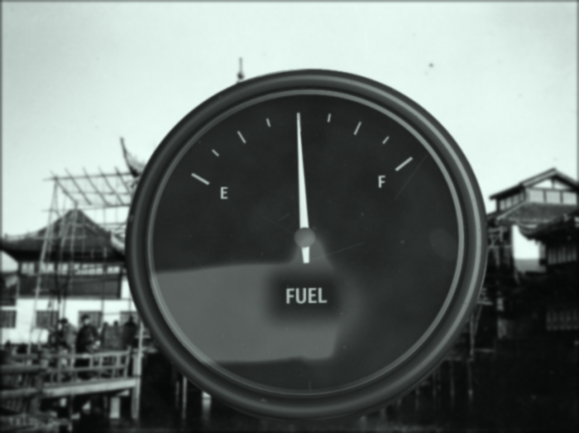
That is 0.5
